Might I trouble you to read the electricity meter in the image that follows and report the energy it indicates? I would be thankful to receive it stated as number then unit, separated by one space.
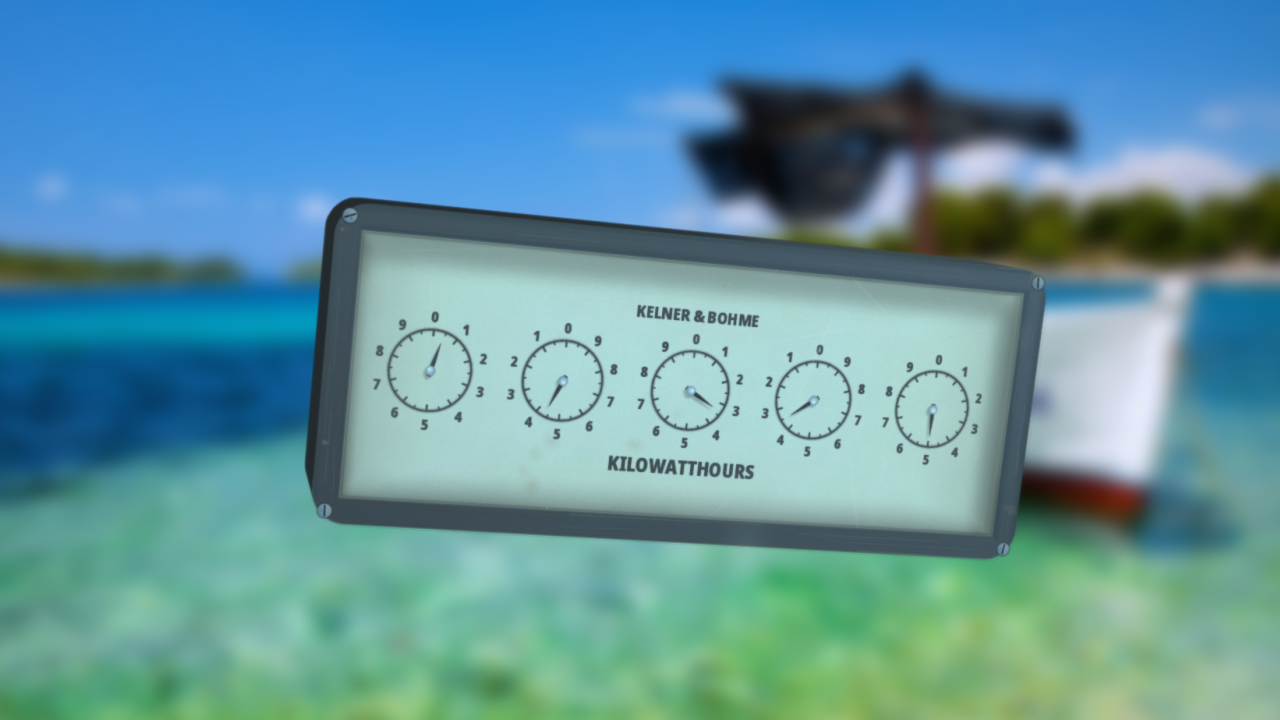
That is 4335 kWh
